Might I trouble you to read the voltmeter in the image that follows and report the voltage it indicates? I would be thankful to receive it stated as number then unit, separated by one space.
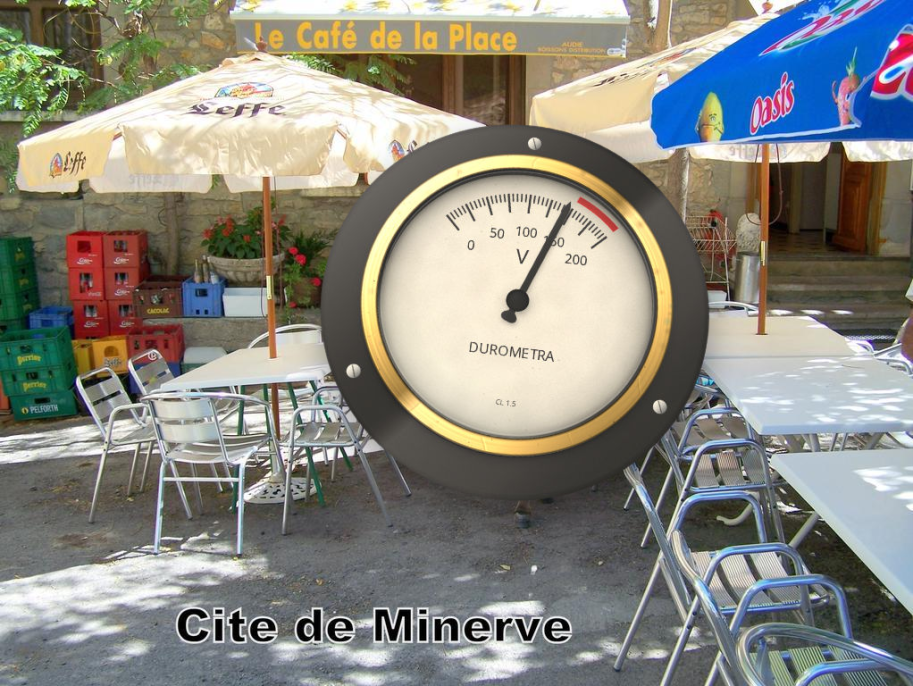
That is 145 V
